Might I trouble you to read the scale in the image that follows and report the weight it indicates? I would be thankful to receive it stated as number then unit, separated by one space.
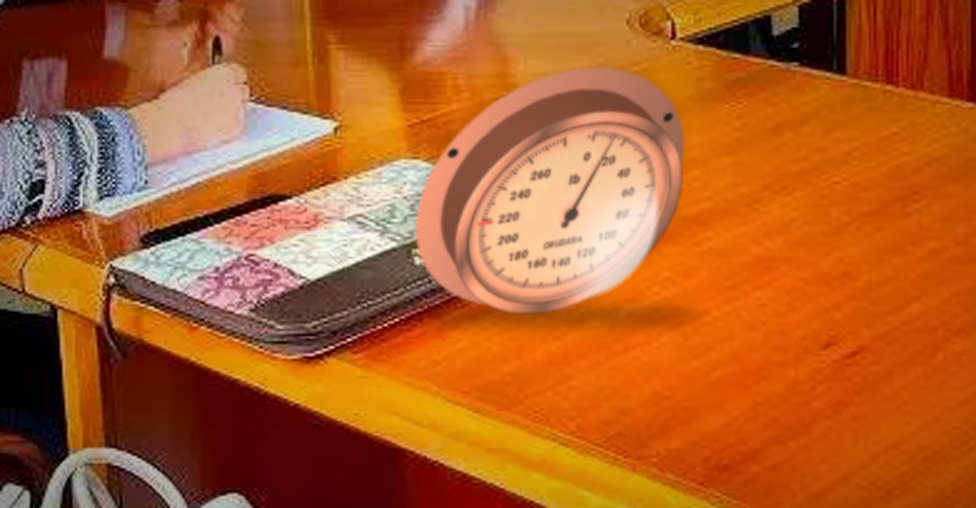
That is 10 lb
